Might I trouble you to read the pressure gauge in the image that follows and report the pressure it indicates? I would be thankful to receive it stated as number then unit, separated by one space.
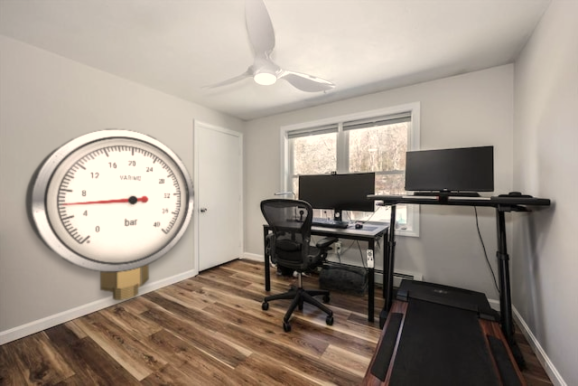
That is 6 bar
